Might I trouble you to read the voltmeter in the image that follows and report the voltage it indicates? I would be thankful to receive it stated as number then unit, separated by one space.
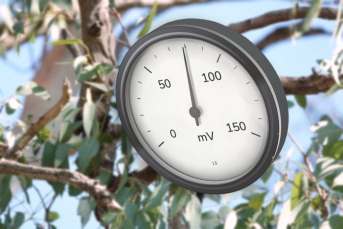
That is 80 mV
